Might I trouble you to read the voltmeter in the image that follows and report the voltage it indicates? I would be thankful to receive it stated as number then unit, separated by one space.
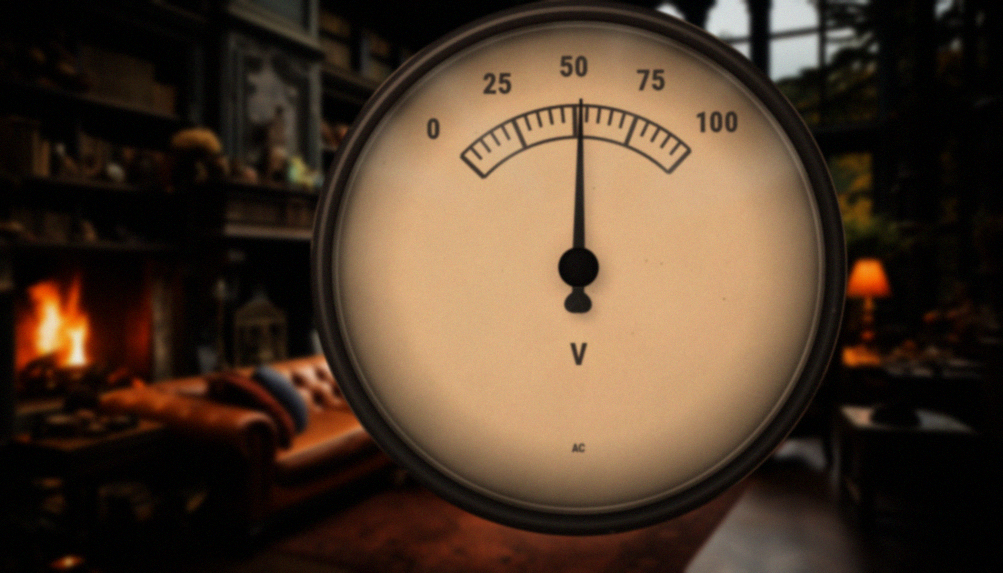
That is 52.5 V
